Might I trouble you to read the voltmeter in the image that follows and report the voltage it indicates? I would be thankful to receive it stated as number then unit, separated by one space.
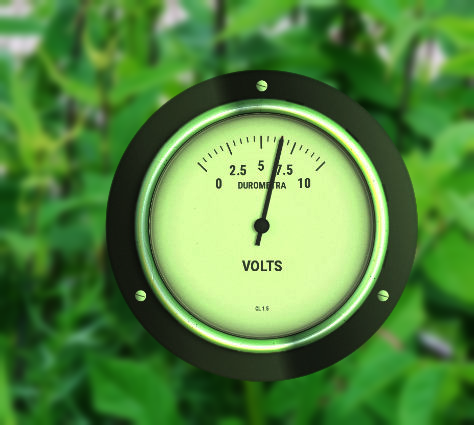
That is 6.5 V
